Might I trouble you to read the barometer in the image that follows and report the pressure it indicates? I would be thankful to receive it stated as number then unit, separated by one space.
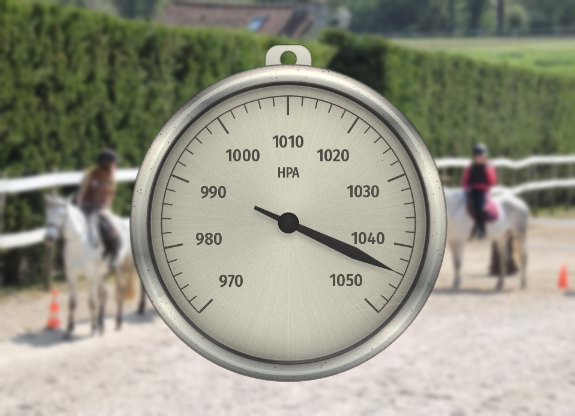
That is 1044 hPa
